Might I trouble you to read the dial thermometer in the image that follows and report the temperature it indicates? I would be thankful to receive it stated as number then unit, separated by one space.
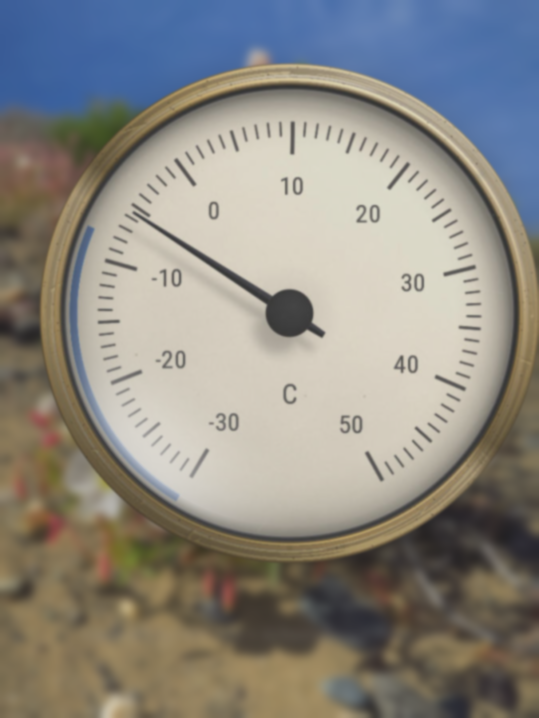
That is -5.5 °C
